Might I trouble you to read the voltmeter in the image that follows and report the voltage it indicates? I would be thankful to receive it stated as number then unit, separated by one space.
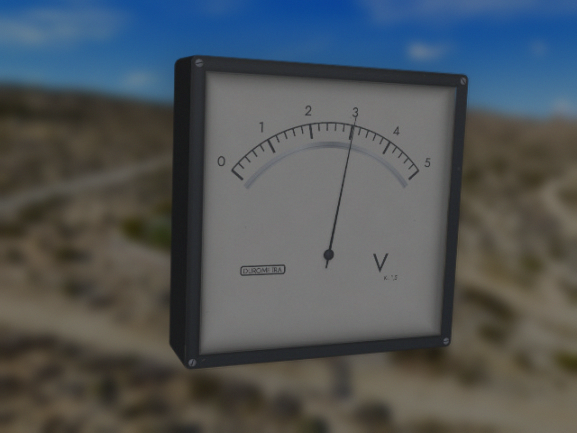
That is 3 V
